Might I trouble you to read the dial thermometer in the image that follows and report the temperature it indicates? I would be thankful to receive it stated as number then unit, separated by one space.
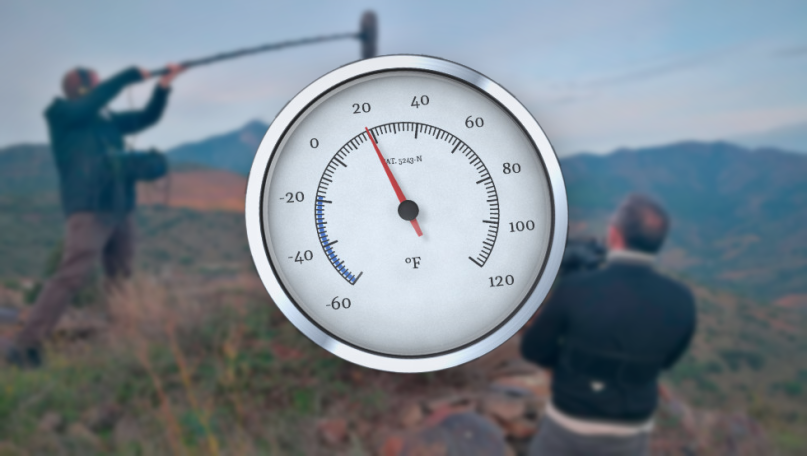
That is 18 °F
